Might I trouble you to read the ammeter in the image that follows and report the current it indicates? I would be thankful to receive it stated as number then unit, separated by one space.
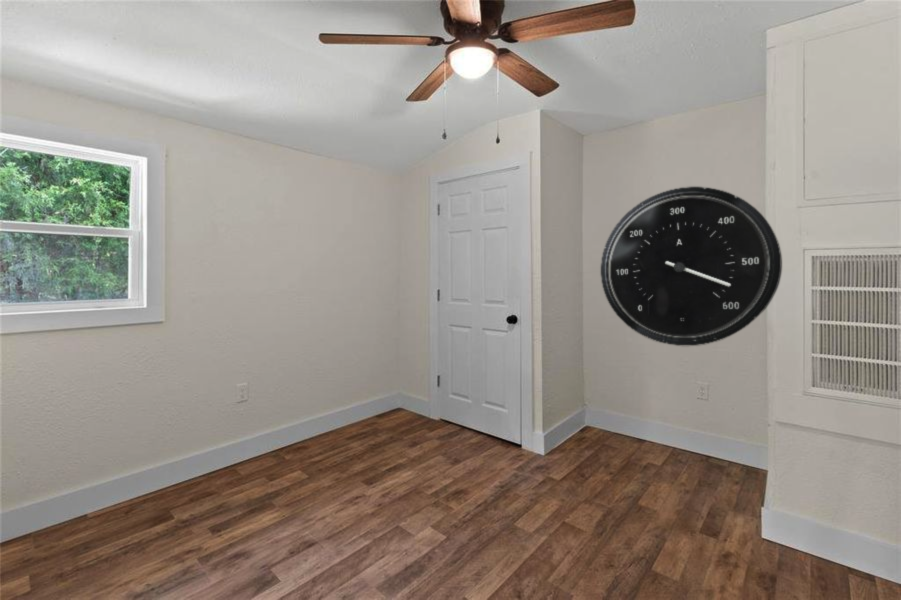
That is 560 A
